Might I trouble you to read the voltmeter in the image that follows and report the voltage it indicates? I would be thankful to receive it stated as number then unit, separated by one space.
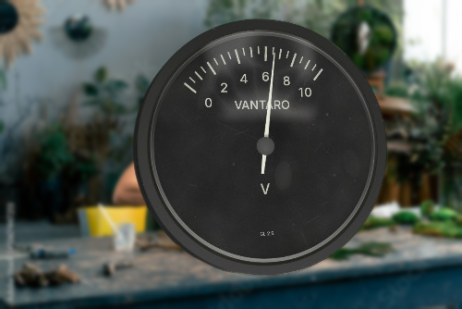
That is 6.5 V
